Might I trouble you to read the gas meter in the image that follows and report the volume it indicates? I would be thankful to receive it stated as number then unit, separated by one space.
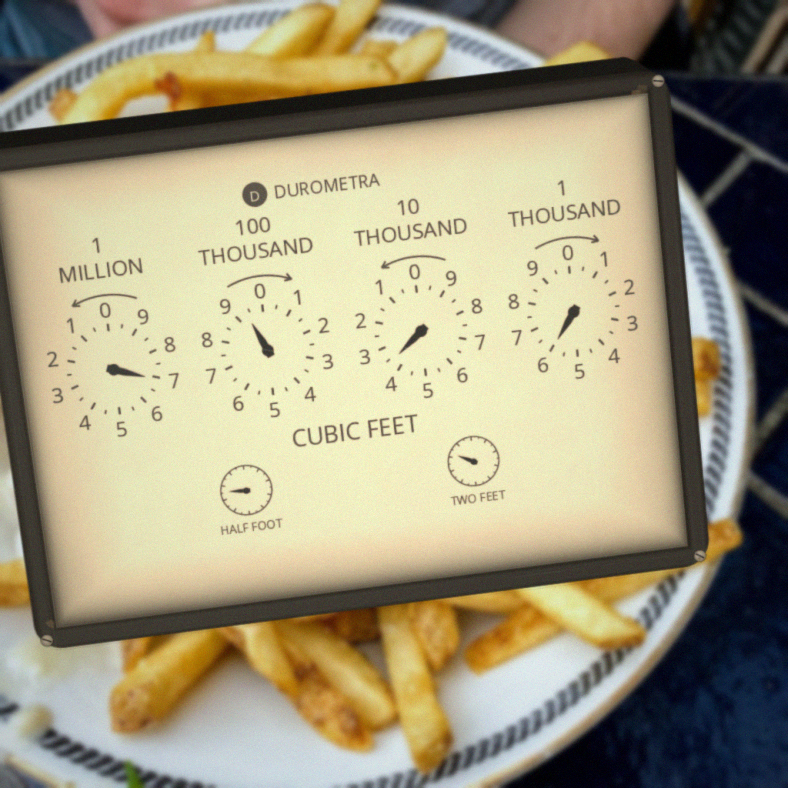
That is 693600 ft³
